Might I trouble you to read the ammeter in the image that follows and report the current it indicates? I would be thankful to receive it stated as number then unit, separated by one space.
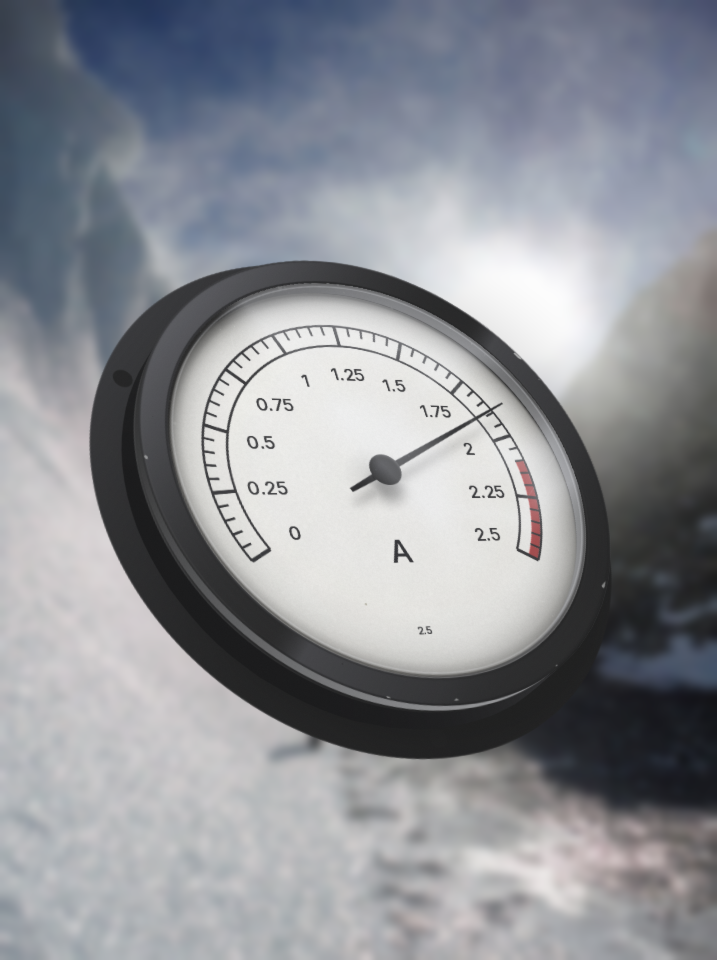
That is 1.9 A
